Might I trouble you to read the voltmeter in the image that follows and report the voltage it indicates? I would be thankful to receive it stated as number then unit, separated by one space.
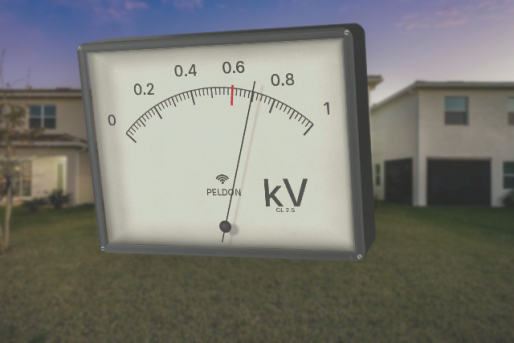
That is 0.7 kV
